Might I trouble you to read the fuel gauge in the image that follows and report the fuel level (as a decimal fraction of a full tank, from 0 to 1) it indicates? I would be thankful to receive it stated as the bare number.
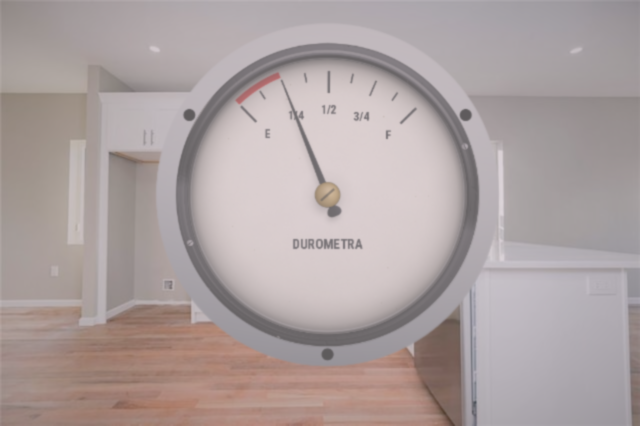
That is 0.25
